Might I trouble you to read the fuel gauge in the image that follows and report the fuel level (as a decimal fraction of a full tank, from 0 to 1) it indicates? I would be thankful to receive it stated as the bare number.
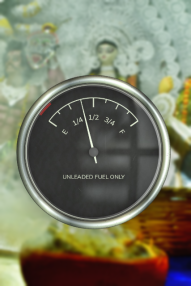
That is 0.375
